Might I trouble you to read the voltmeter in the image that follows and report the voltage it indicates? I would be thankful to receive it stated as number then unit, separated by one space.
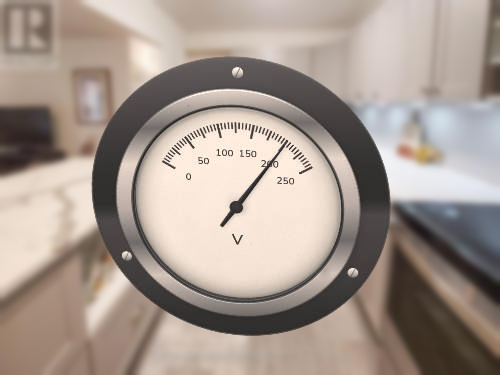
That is 200 V
